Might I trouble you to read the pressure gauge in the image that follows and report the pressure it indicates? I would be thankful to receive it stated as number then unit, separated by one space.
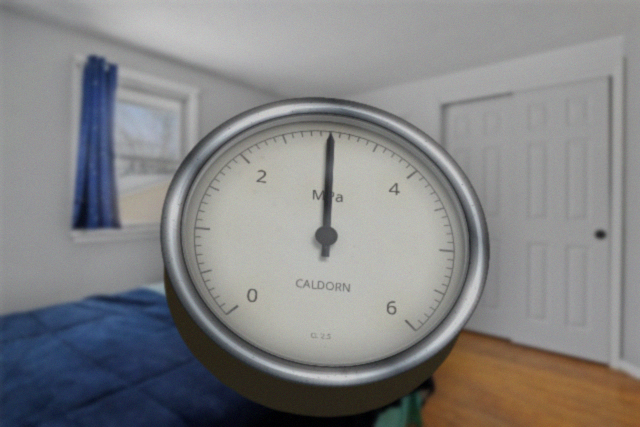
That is 3 MPa
